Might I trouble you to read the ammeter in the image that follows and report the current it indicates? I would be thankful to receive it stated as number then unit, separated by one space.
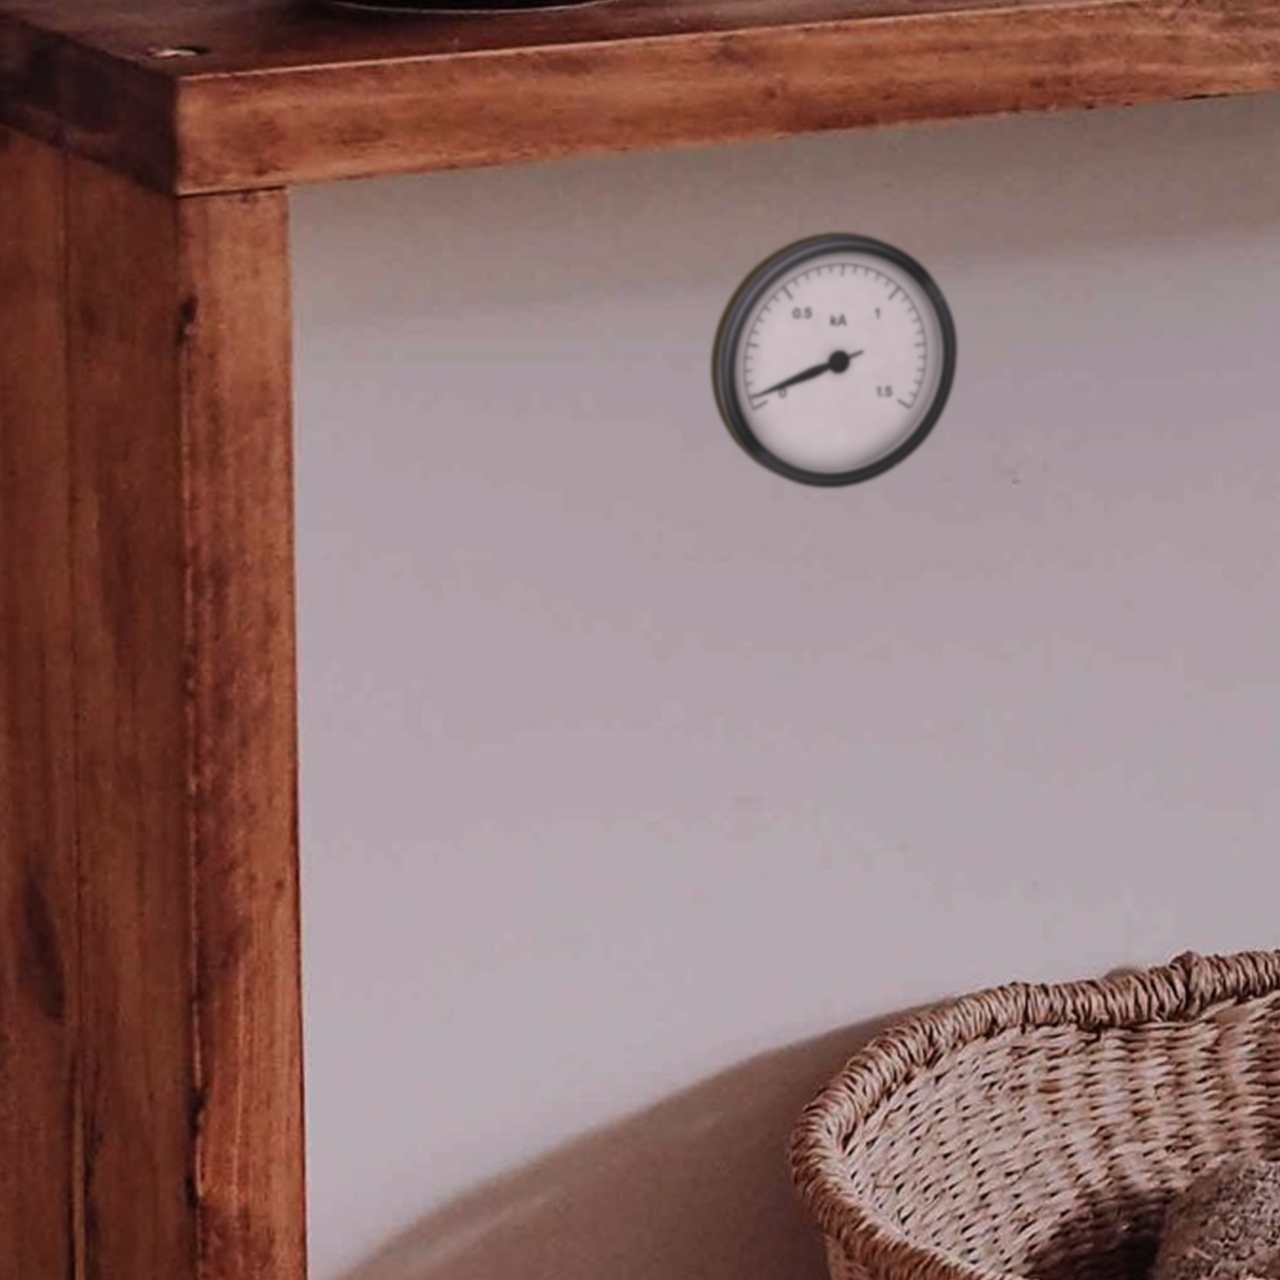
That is 0.05 kA
